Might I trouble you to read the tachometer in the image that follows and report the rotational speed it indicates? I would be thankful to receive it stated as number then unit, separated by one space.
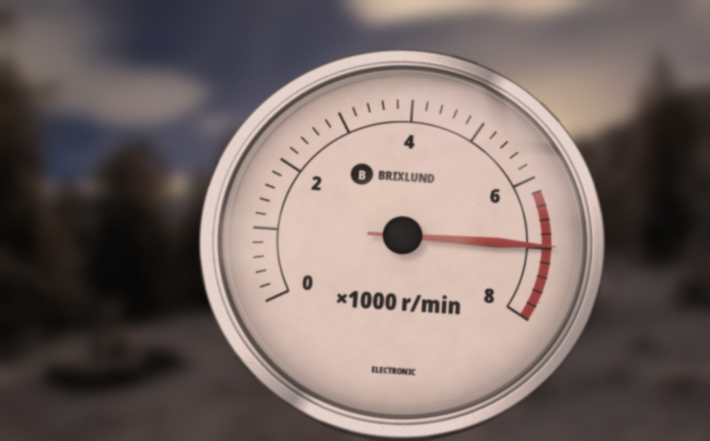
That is 7000 rpm
